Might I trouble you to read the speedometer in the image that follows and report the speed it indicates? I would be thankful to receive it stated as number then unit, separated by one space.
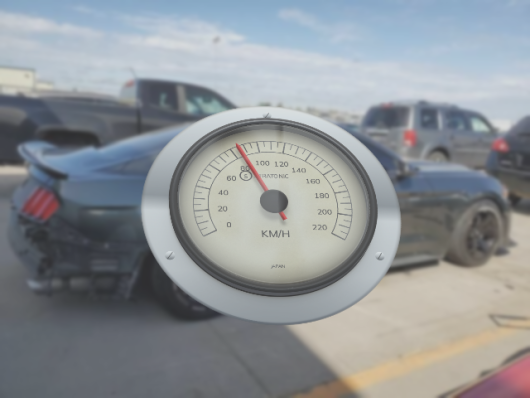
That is 85 km/h
